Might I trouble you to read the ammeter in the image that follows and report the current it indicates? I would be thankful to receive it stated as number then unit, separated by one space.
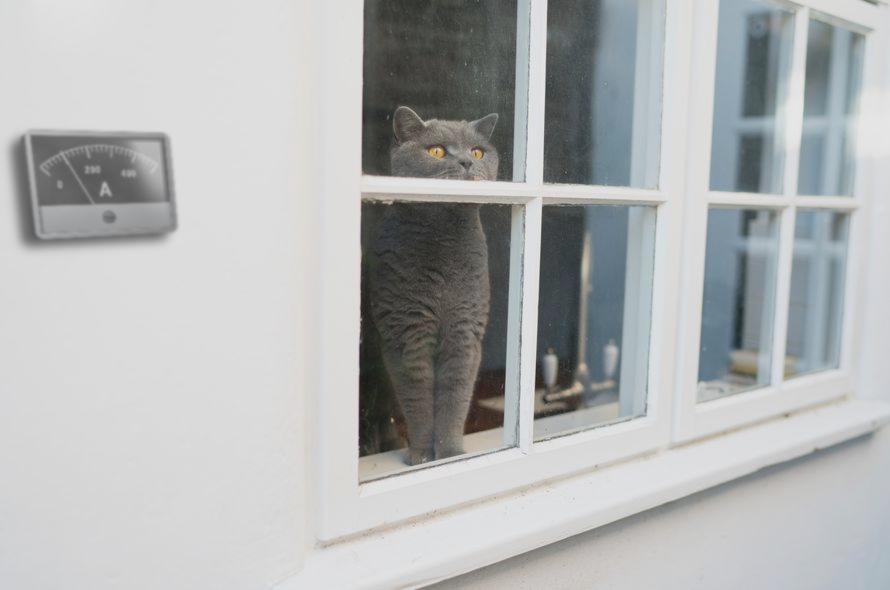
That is 100 A
